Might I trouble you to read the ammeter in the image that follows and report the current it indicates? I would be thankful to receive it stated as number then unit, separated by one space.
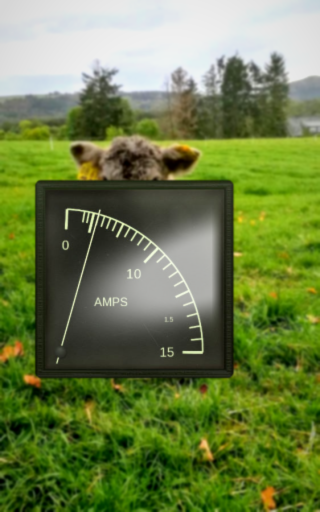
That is 5.5 A
